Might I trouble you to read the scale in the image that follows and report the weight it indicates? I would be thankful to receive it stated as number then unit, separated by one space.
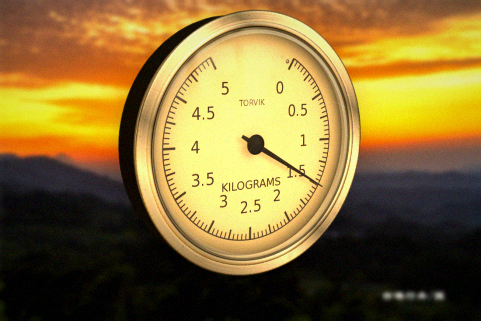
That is 1.5 kg
